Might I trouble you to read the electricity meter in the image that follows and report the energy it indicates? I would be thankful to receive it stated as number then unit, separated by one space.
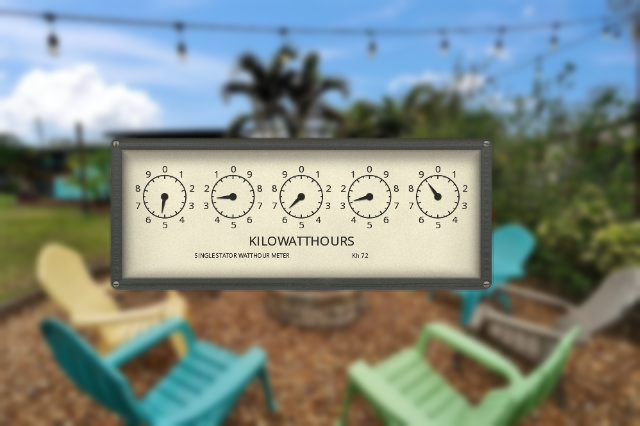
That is 52629 kWh
